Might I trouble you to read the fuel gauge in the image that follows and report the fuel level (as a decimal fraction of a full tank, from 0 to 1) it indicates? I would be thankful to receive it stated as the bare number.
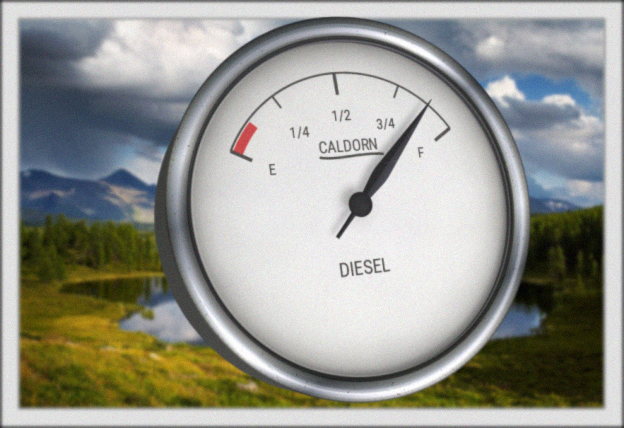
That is 0.875
